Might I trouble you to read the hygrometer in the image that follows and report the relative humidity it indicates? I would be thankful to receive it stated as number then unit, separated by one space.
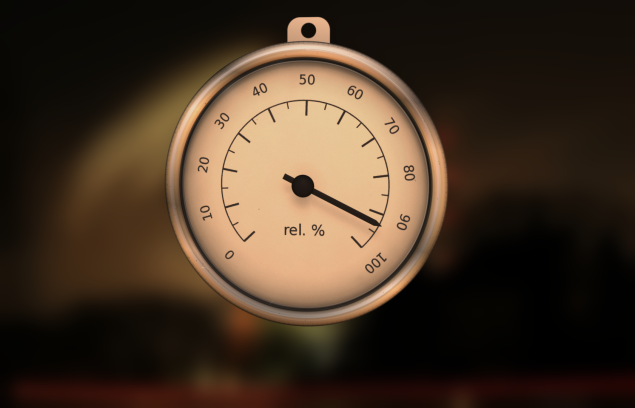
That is 92.5 %
